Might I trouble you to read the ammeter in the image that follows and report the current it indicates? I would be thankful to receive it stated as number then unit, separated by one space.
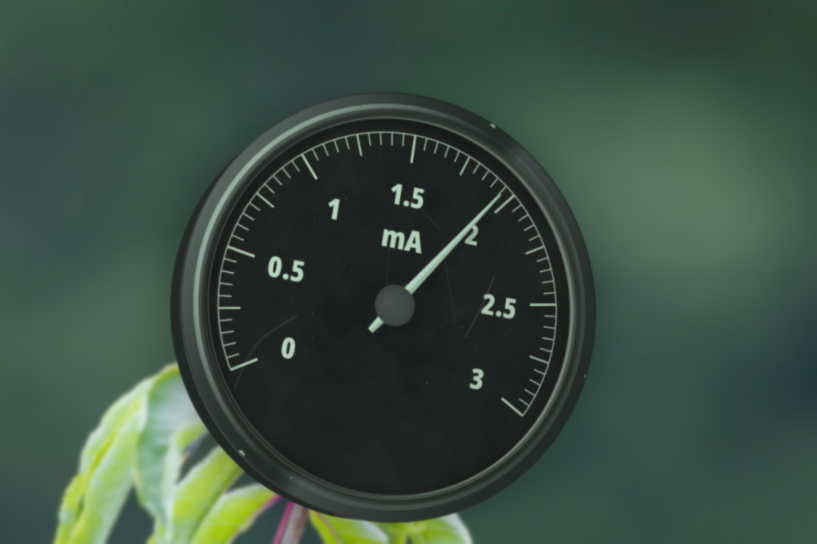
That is 1.95 mA
